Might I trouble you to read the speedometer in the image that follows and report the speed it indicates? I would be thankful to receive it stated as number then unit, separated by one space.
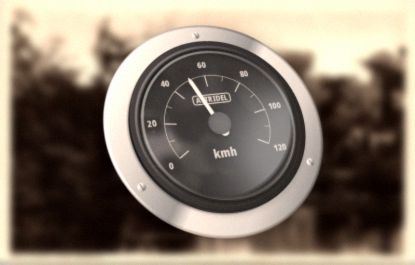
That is 50 km/h
